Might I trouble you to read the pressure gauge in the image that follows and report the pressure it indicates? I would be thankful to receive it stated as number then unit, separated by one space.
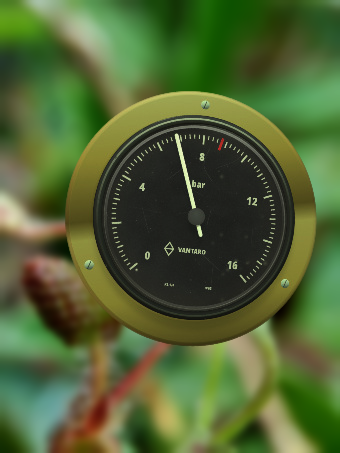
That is 6.8 bar
